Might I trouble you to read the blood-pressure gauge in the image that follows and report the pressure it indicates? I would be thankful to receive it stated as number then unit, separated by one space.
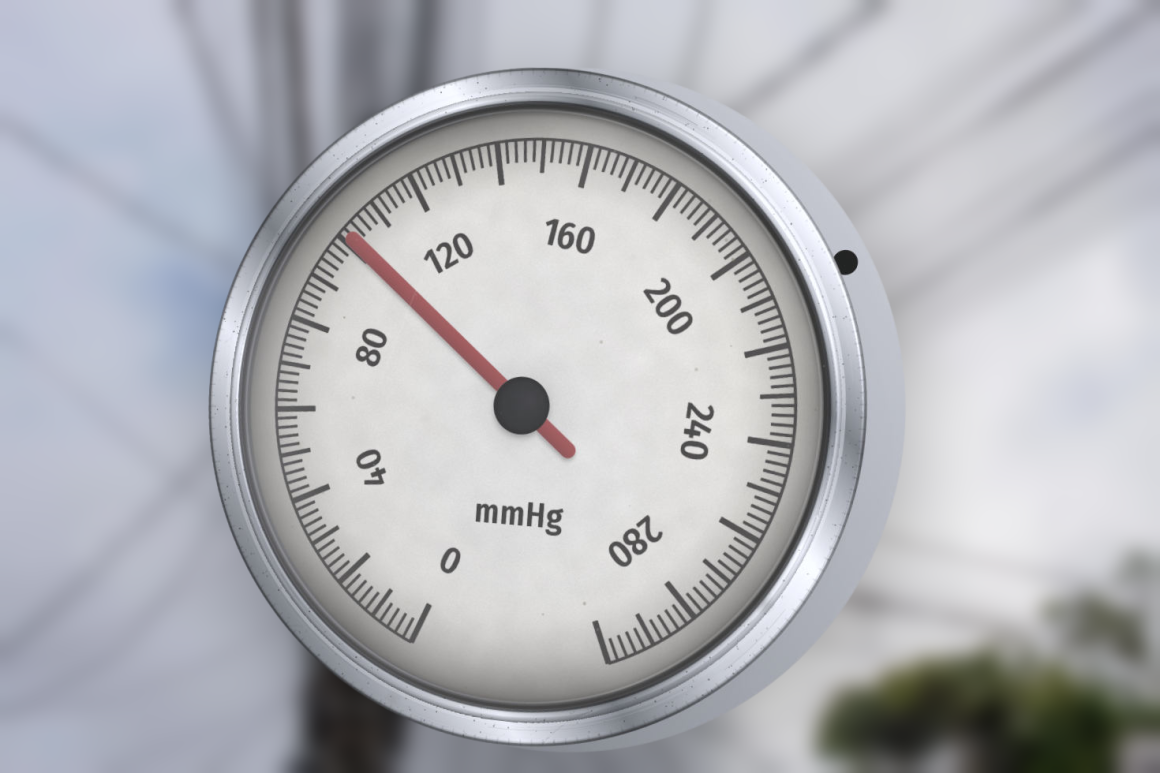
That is 102 mmHg
